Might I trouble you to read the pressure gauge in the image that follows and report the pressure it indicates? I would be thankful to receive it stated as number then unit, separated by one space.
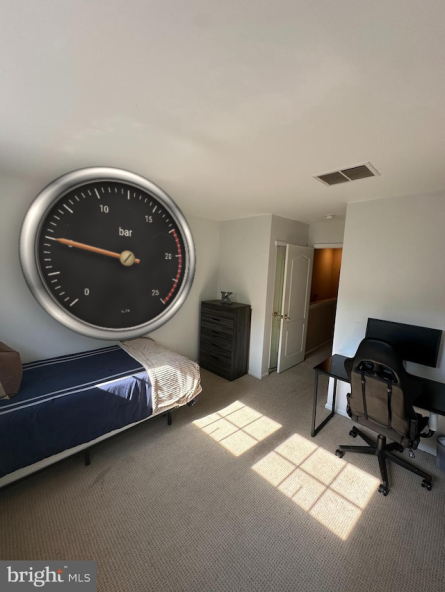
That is 5 bar
